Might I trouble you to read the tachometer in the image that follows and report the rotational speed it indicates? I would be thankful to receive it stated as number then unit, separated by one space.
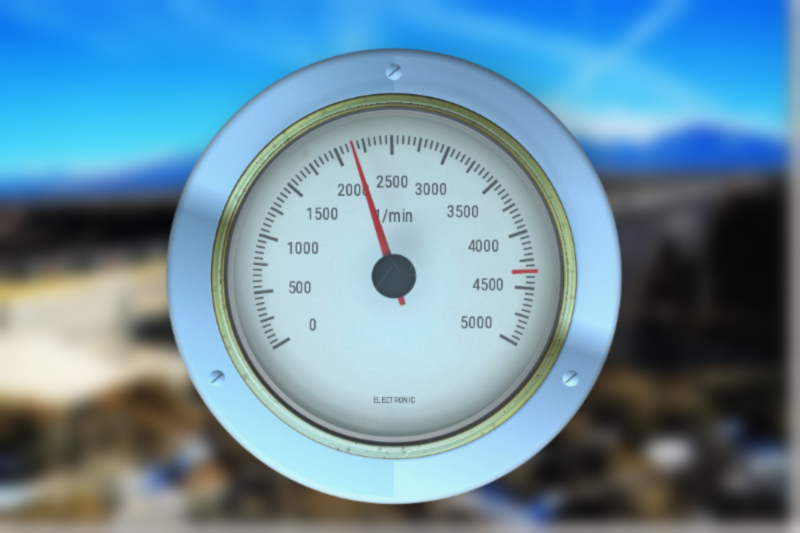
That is 2150 rpm
